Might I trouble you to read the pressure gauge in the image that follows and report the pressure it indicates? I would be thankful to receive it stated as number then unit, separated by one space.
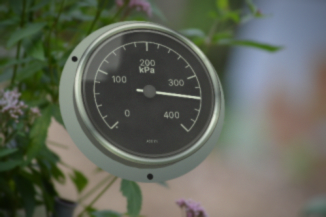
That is 340 kPa
